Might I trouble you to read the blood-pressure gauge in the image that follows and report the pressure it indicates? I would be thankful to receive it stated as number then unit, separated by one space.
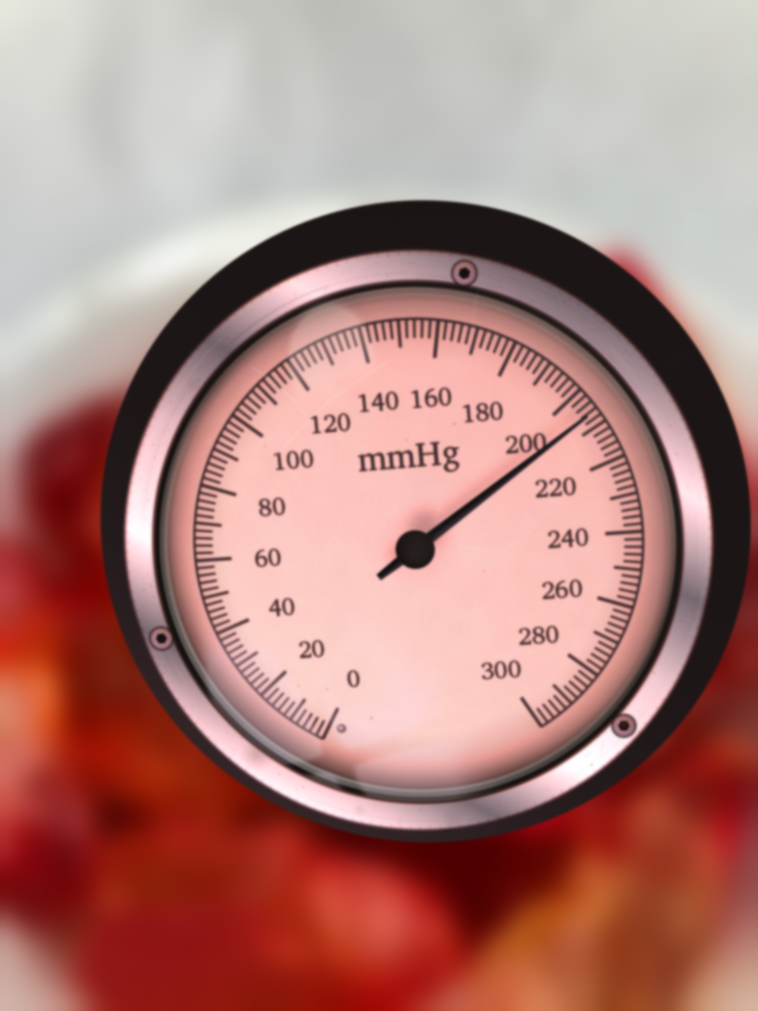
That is 206 mmHg
